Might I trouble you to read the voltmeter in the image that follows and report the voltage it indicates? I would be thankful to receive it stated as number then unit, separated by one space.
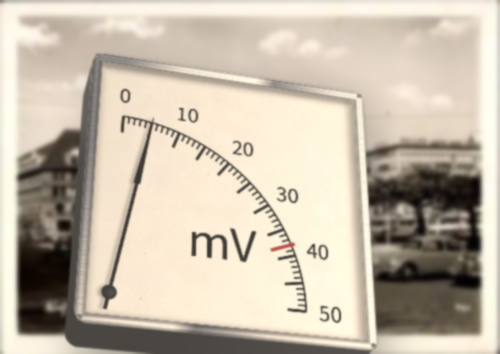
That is 5 mV
